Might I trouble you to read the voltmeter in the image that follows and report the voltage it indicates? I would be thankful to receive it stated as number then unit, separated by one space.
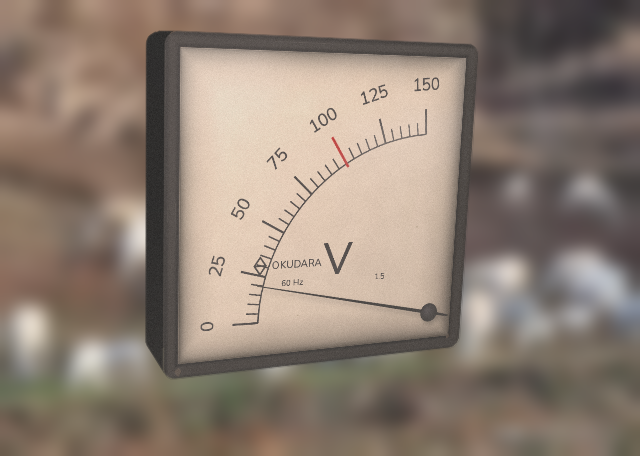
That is 20 V
